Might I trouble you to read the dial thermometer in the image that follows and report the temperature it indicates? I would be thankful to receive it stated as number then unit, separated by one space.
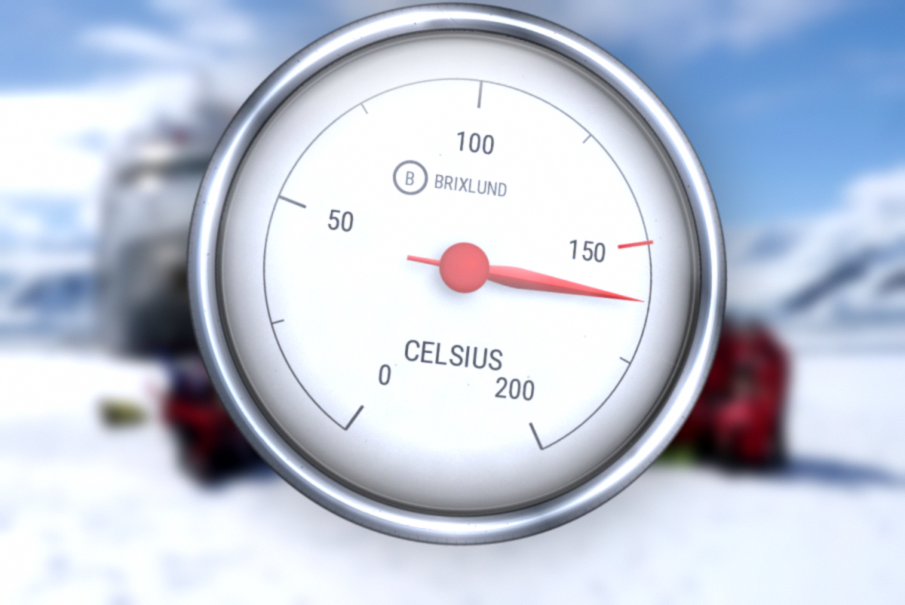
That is 162.5 °C
